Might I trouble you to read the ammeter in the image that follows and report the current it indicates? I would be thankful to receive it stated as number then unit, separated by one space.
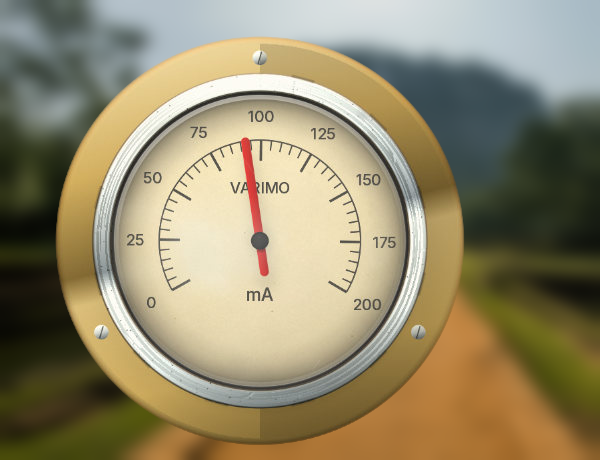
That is 92.5 mA
